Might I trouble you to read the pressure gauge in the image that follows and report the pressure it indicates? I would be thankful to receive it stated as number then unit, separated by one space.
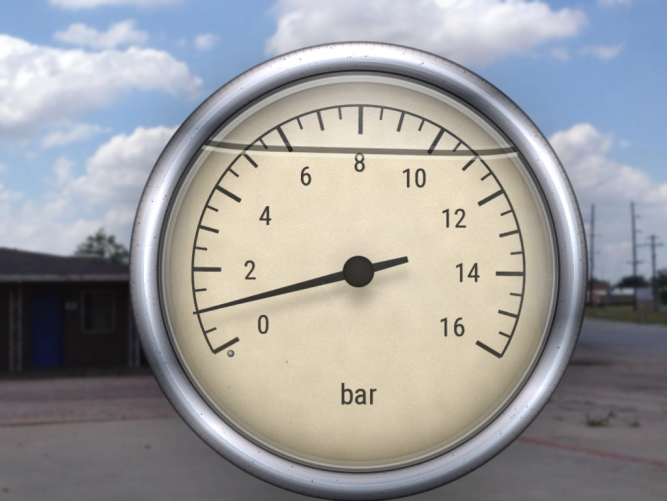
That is 1 bar
